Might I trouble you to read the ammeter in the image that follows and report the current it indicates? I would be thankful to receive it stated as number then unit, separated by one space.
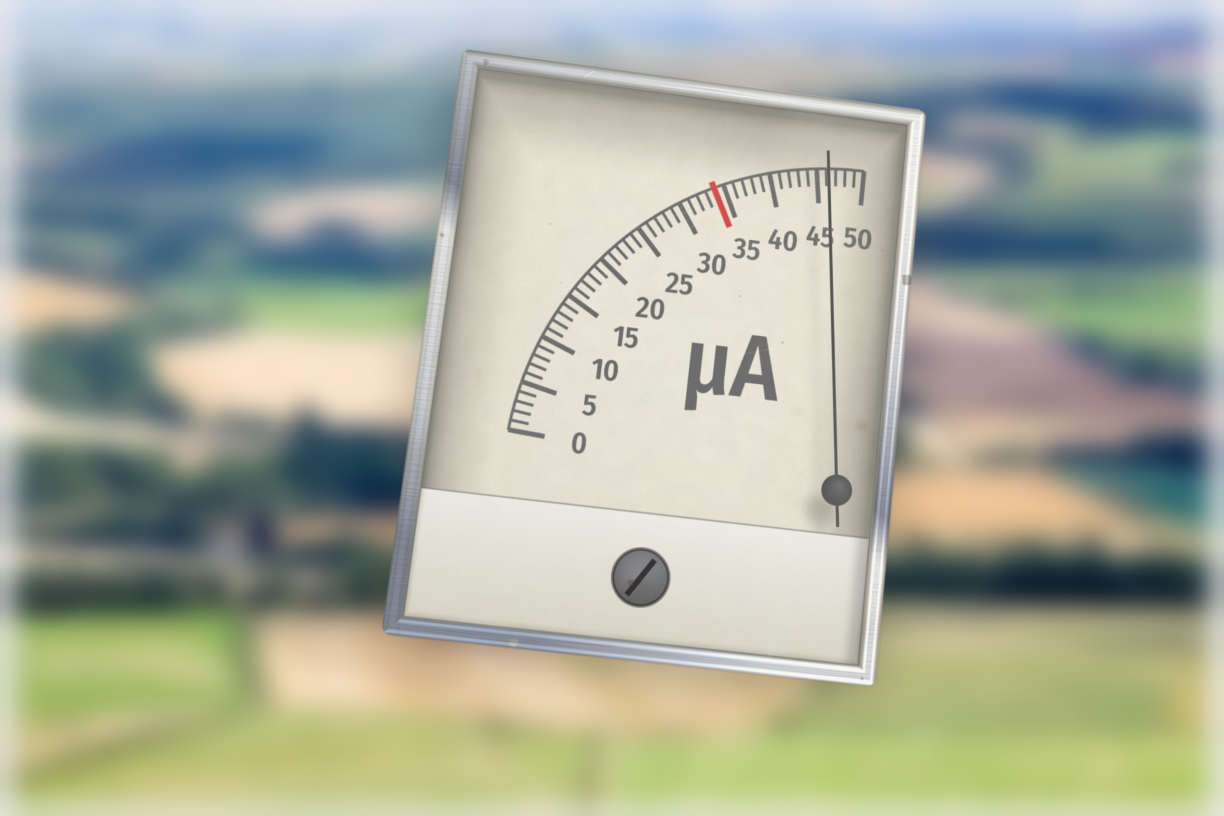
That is 46 µA
